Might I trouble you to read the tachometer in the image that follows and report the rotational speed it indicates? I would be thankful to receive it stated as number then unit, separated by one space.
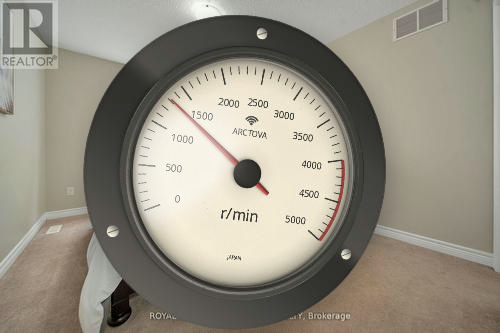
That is 1300 rpm
